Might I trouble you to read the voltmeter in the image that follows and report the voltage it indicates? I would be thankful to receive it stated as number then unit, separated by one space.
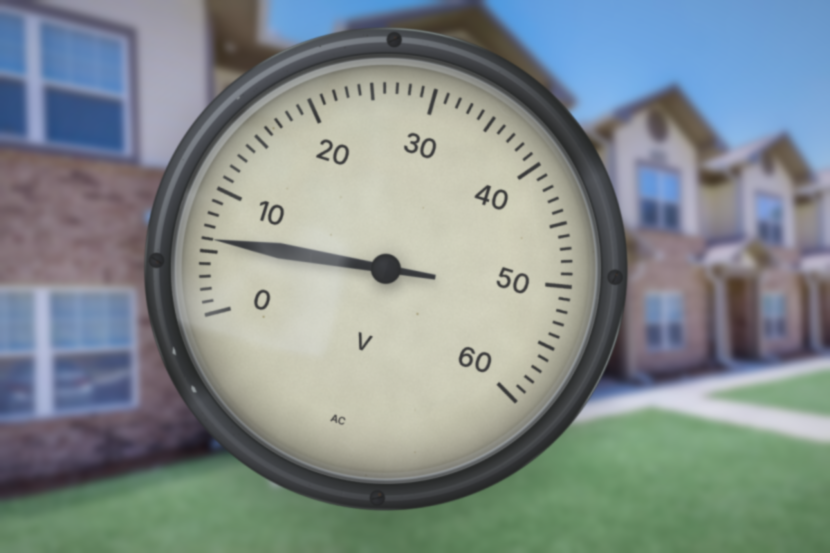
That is 6 V
